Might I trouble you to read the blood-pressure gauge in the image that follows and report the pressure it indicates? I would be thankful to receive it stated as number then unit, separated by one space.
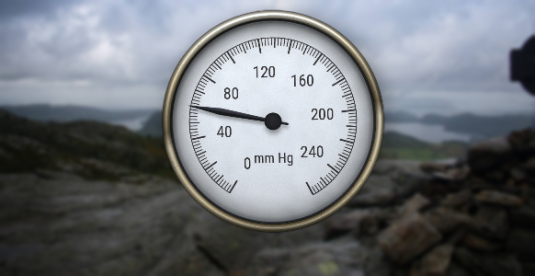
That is 60 mmHg
